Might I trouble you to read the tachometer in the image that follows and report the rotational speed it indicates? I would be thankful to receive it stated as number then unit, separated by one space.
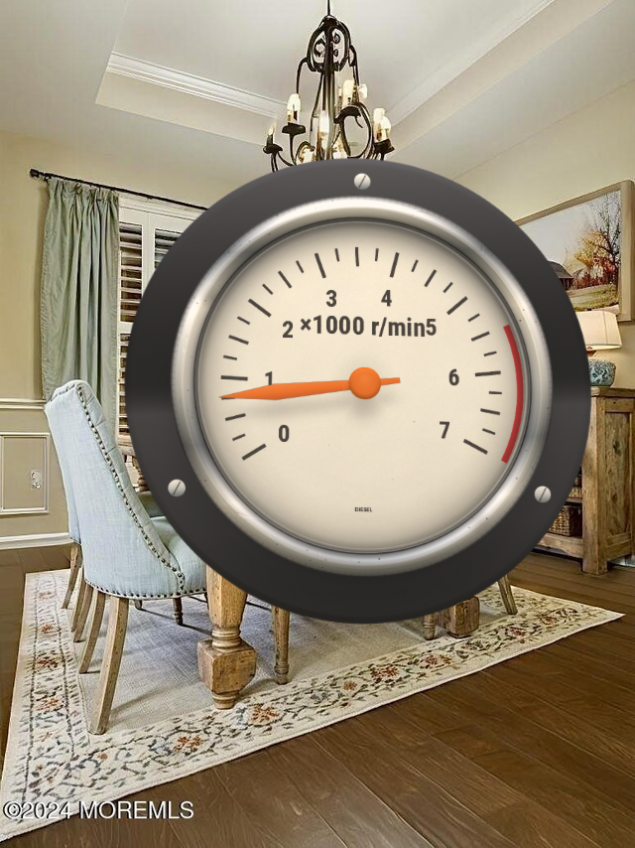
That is 750 rpm
